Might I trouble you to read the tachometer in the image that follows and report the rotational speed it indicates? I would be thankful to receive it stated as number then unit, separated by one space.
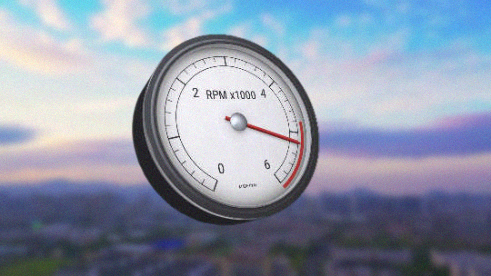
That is 5200 rpm
